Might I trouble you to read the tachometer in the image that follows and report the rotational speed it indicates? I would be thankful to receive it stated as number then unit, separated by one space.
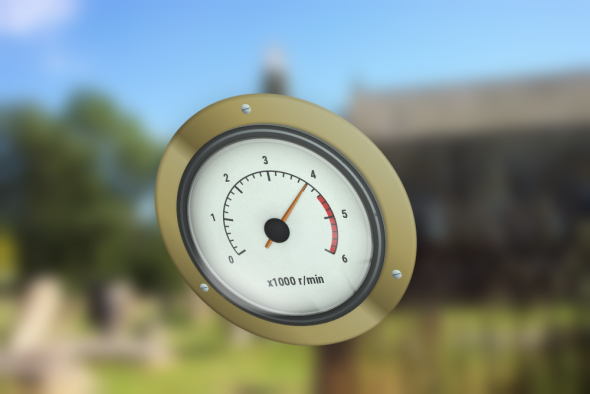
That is 4000 rpm
